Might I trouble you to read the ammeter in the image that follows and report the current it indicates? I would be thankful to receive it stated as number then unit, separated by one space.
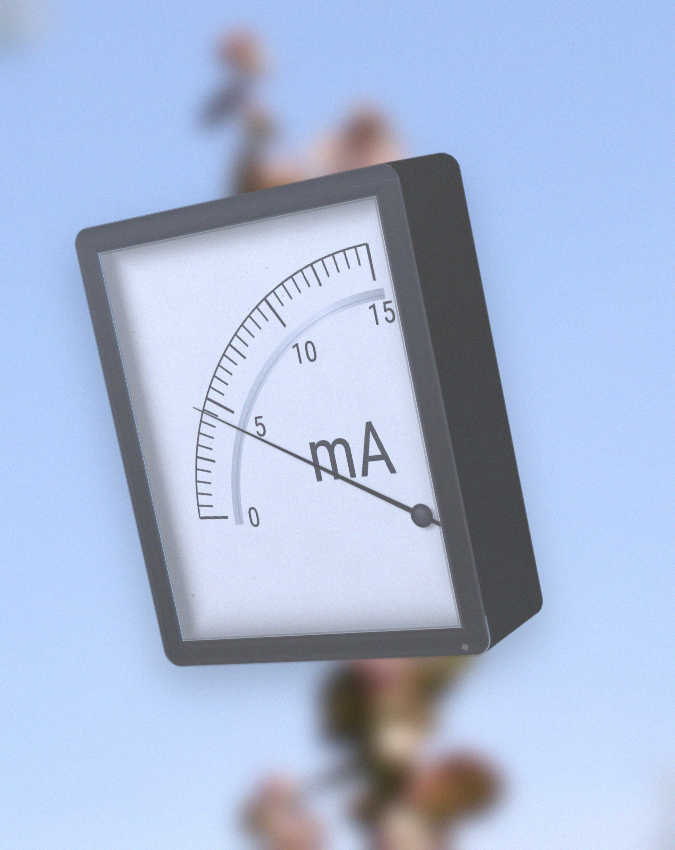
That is 4.5 mA
